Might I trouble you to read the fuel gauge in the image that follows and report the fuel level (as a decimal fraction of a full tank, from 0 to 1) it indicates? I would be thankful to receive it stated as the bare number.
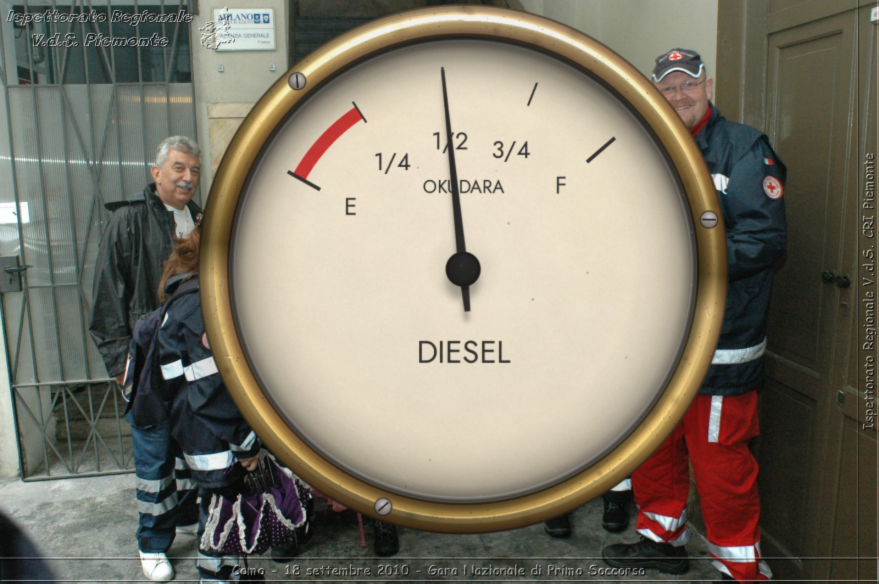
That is 0.5
